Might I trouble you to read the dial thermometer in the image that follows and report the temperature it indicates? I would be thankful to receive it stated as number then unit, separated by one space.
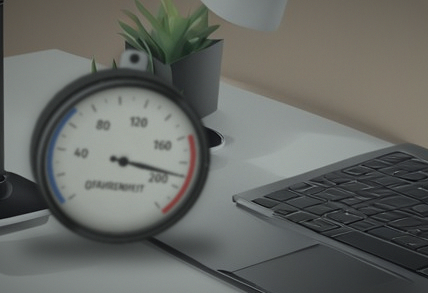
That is 190 °F
